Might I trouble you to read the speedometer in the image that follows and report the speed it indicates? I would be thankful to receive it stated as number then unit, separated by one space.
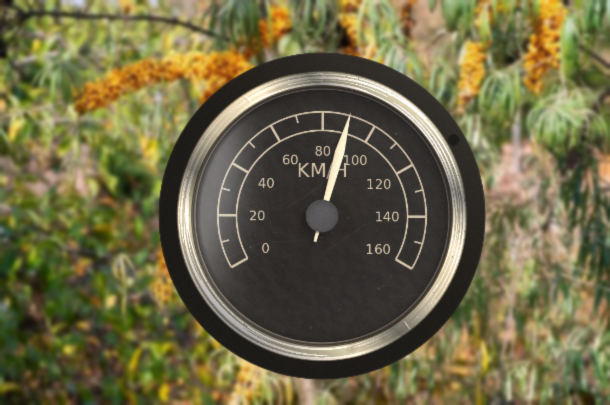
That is 90 km/h
